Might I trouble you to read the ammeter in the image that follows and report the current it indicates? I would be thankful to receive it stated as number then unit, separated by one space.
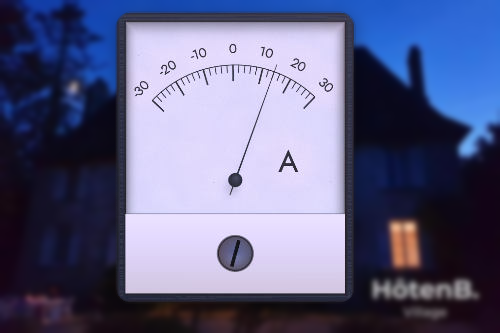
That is 14 A
